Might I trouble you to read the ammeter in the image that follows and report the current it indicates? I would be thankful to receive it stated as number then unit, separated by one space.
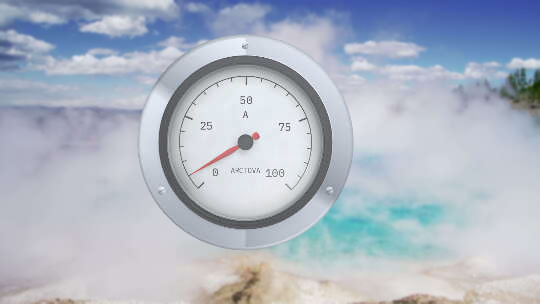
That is 5 A
